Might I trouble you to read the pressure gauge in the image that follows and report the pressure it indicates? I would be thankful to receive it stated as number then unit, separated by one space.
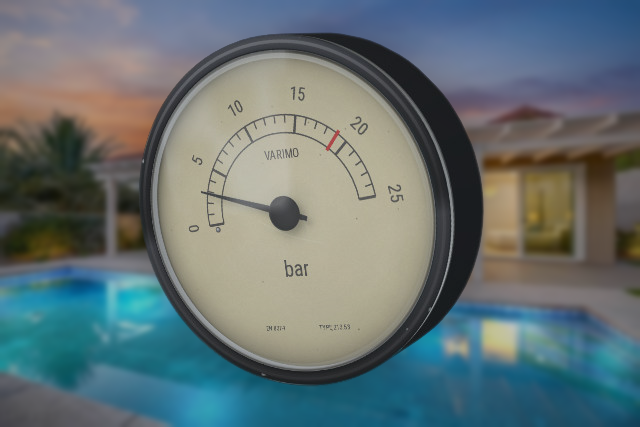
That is 3 bar
